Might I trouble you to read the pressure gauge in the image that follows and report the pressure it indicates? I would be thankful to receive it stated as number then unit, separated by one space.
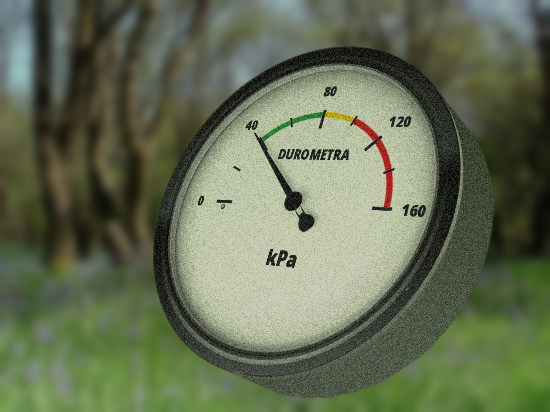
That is 40 kPa
